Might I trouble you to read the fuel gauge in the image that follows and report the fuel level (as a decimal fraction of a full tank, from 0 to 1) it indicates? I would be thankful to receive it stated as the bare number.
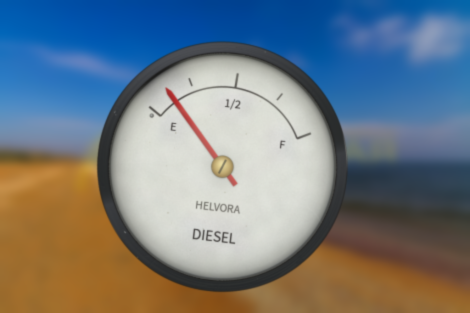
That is 0.125
